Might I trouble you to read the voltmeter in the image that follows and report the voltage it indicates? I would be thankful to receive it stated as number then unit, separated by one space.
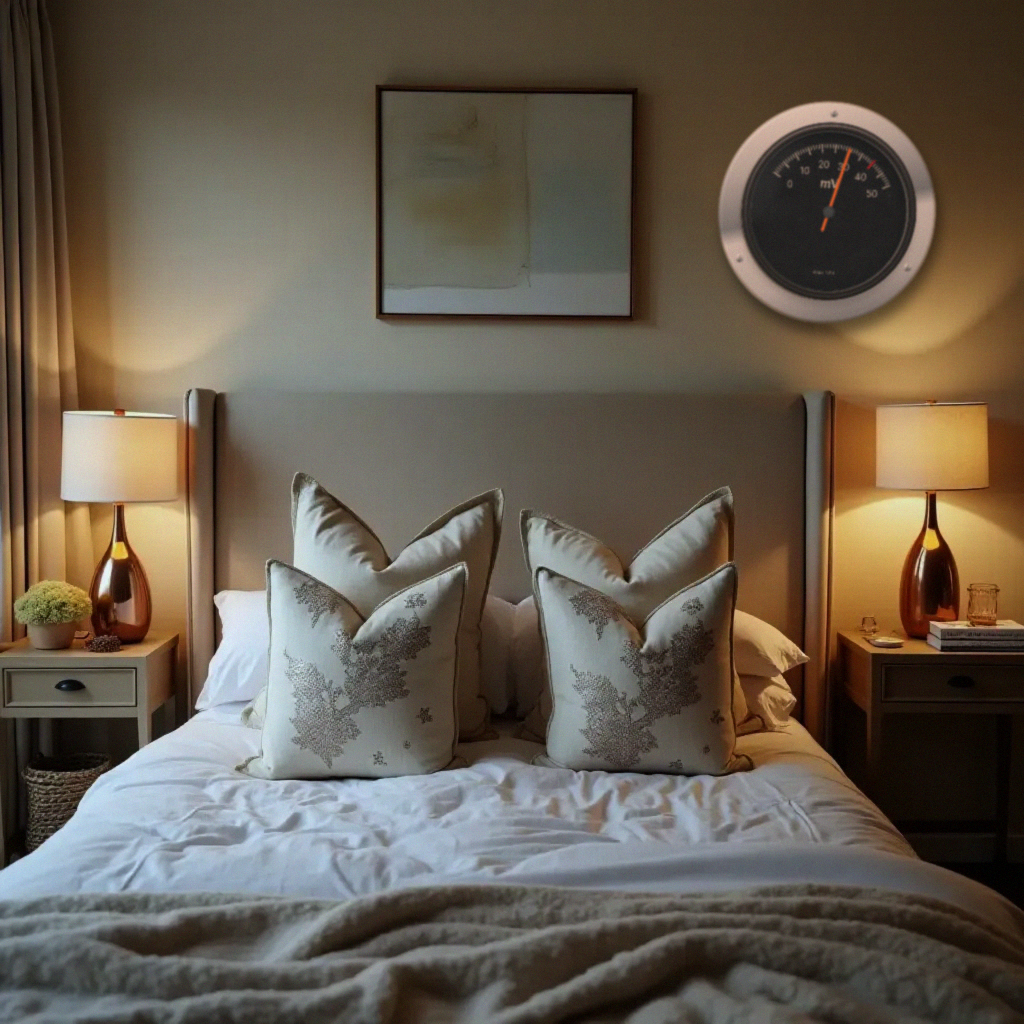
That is 30 mV
